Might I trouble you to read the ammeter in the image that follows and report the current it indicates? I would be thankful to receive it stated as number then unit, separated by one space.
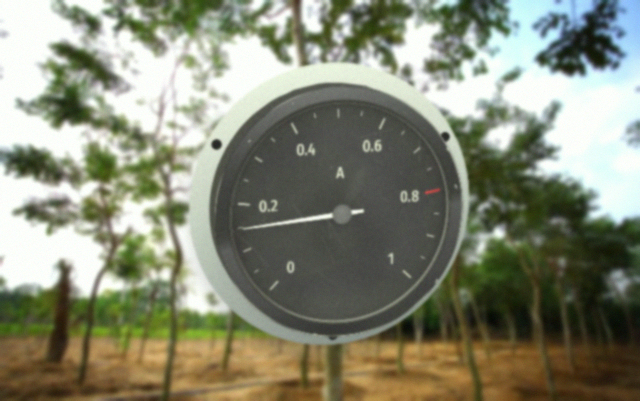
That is 0.15 A
